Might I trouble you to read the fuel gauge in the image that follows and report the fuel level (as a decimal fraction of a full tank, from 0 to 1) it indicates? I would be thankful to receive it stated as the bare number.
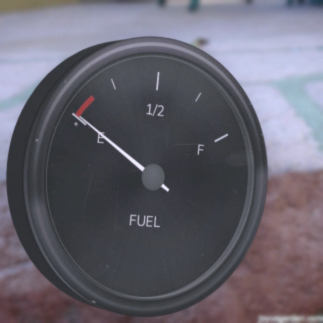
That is 0
